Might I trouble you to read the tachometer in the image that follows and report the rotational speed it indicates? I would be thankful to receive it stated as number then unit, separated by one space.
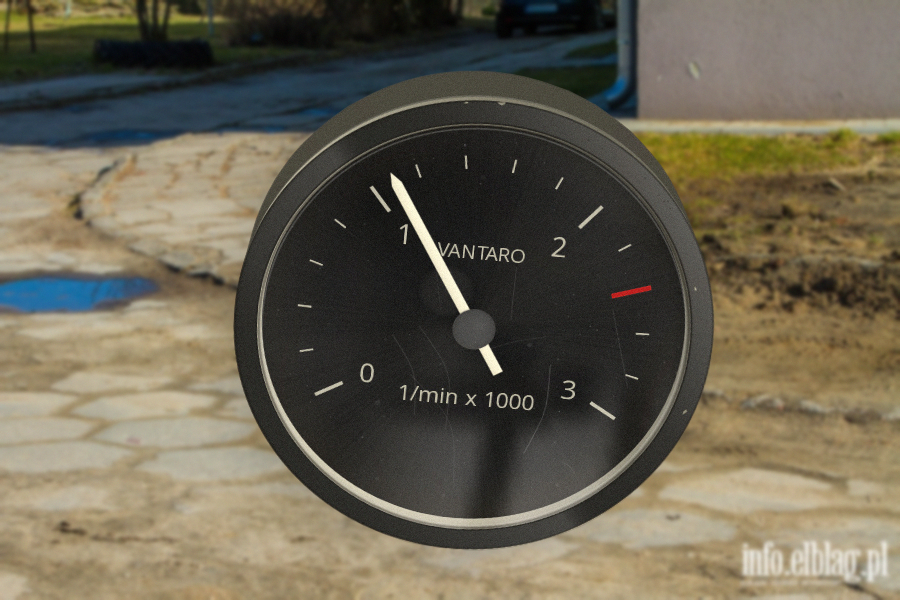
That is 1100 rpm
